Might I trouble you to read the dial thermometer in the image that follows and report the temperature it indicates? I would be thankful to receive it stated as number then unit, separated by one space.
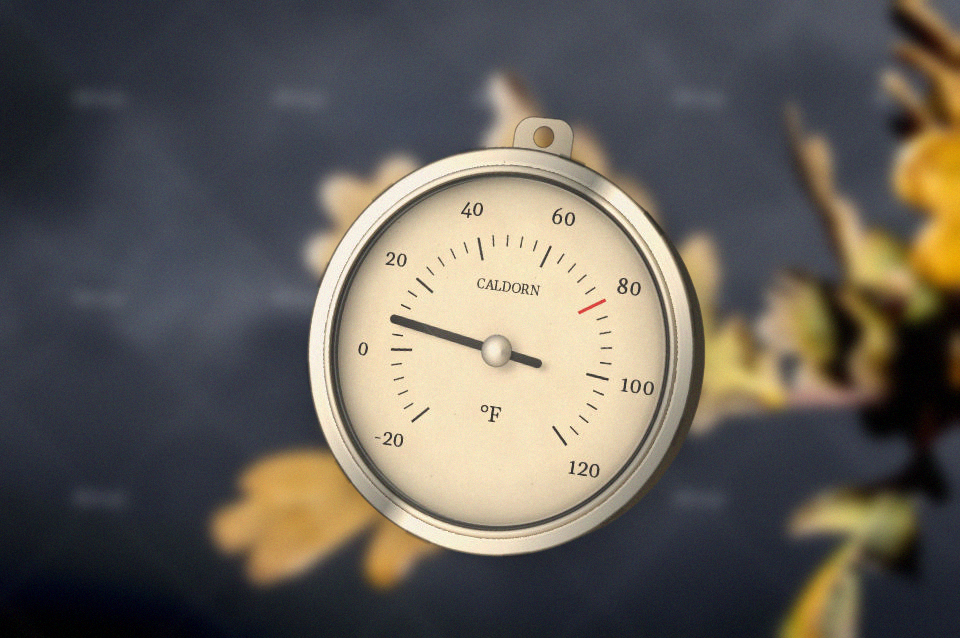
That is 8 °F
